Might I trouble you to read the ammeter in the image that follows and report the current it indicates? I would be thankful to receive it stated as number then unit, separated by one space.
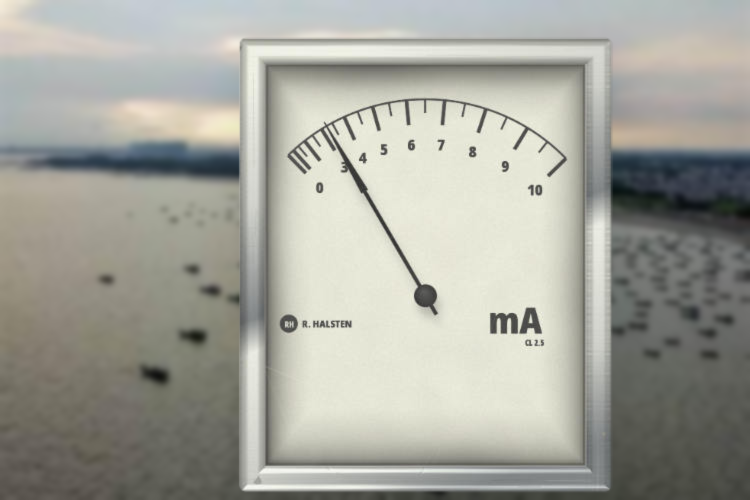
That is 3.25 mA
